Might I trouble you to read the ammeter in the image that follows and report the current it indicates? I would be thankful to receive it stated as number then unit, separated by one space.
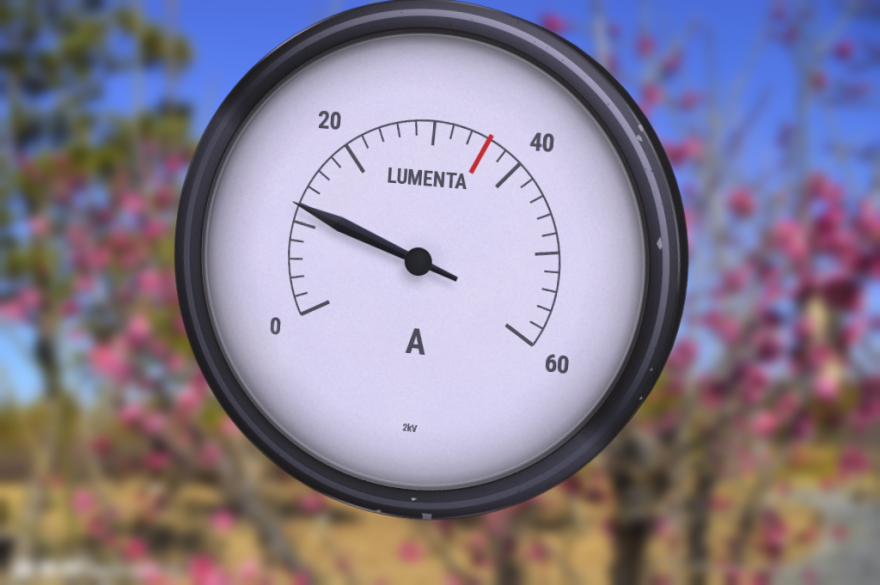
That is 12 A
